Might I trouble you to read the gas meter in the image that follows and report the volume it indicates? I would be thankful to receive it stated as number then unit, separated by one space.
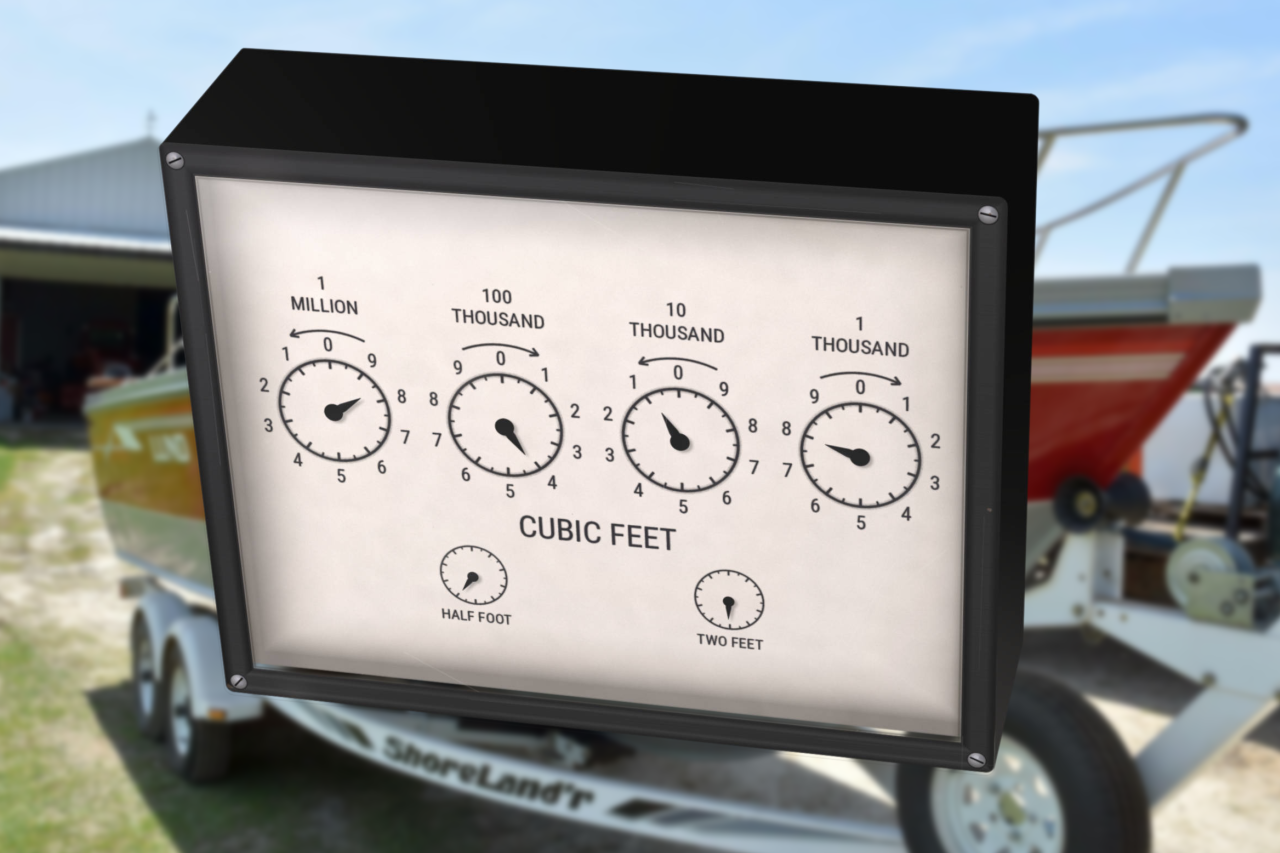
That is 840800 ft³
